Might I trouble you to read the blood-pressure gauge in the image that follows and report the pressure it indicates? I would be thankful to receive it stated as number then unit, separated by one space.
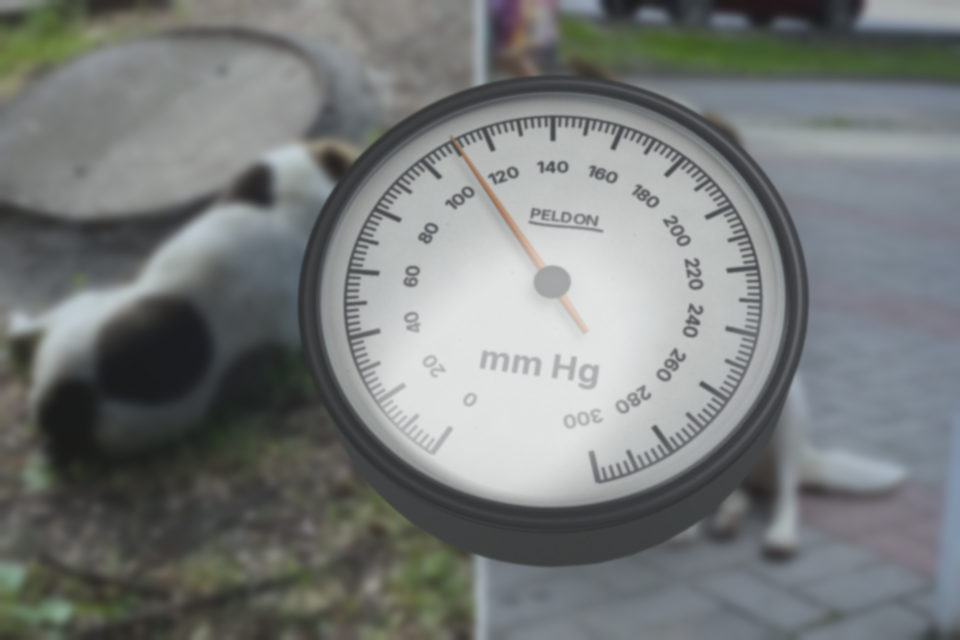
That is 110 mmHg
